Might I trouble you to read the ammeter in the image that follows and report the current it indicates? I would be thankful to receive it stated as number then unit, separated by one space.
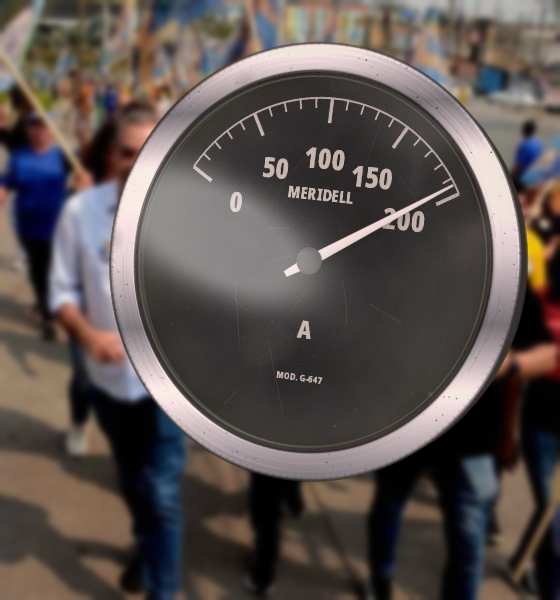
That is 195 A
